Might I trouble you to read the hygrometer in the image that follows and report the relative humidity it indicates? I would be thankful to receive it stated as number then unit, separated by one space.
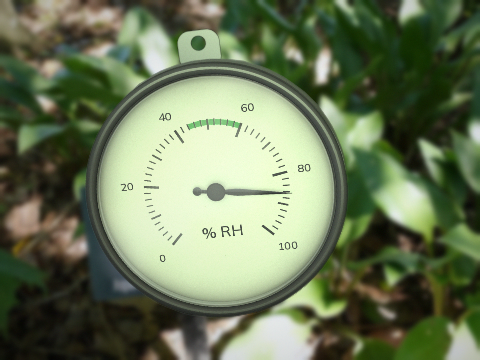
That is 86 %
